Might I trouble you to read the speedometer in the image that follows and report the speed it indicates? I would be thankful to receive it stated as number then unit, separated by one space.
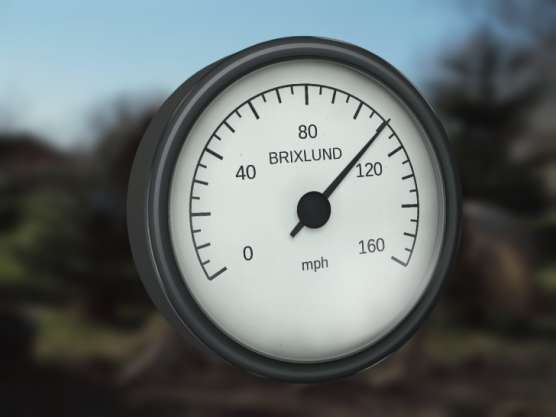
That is 110 mph
